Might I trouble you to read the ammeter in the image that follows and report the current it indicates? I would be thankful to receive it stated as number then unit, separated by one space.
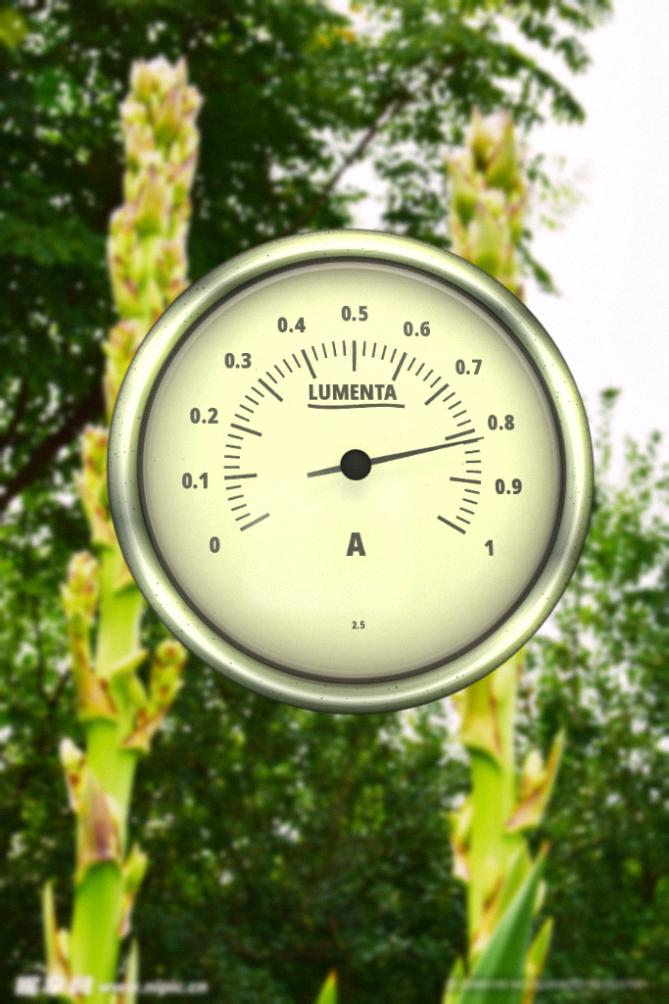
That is 0.82 A
